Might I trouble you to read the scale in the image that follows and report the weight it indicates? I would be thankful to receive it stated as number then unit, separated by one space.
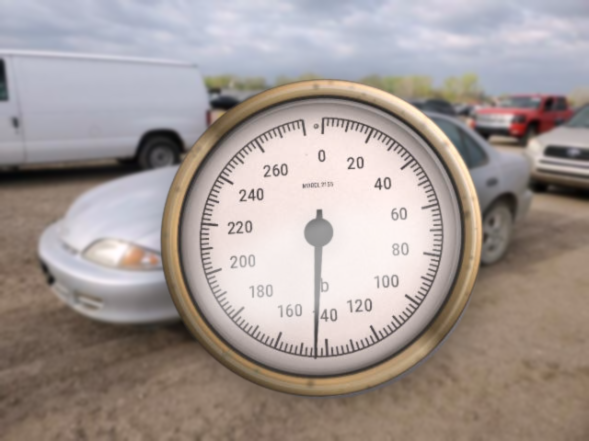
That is 144 lb
